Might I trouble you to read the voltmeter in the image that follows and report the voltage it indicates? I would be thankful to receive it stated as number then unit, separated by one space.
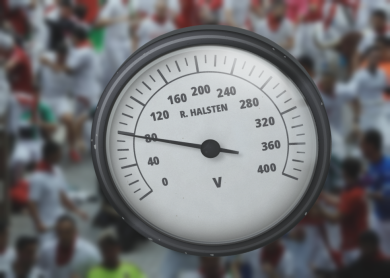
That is 80 V
